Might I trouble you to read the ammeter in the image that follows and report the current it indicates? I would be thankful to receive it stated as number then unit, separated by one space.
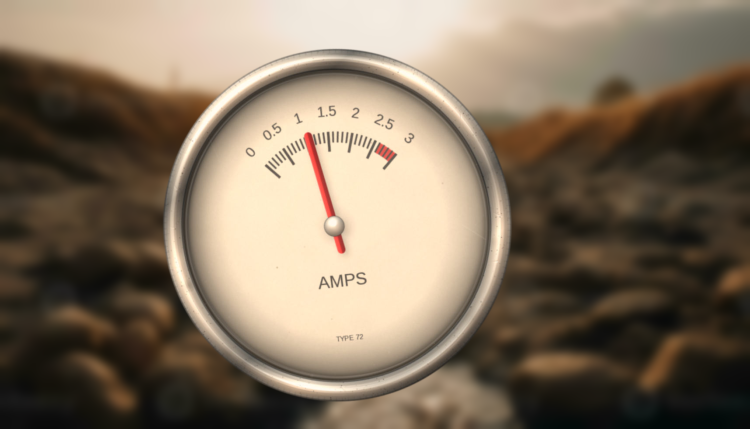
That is 1.1 A
